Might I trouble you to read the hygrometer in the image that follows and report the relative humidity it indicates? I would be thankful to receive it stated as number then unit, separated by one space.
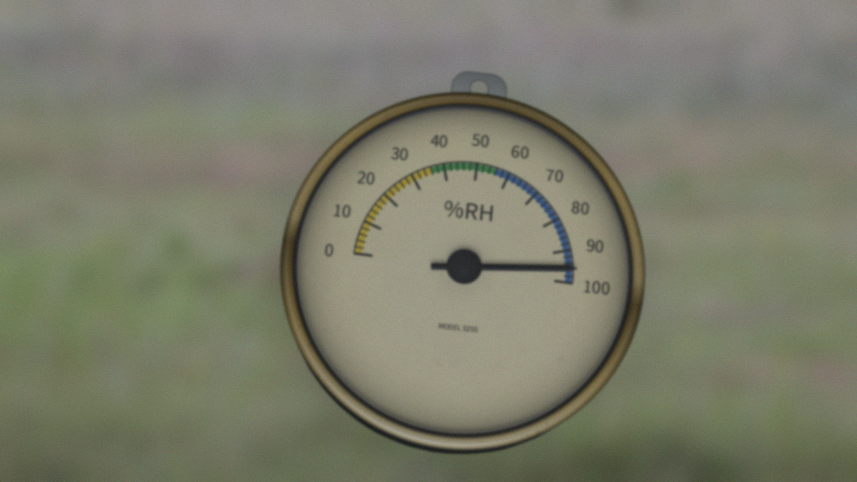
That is 96 %
